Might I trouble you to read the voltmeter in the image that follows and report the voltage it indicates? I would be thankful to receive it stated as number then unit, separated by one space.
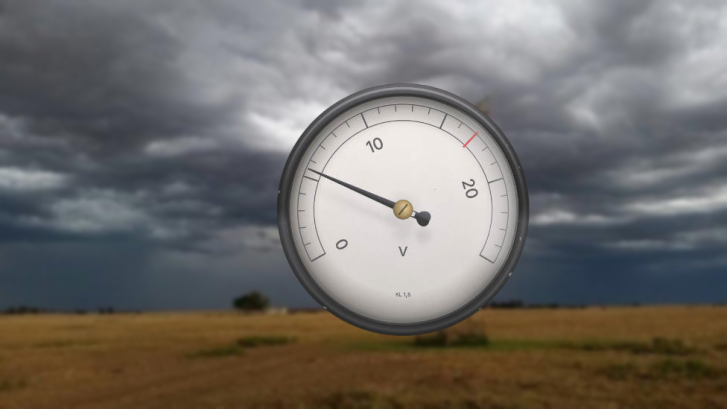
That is 5.5 V
